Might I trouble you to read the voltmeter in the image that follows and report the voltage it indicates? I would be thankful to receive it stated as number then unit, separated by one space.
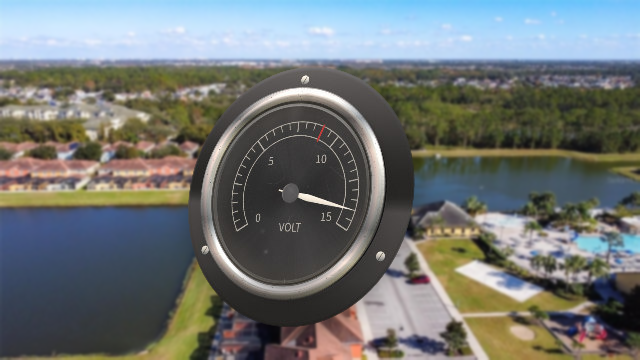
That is 14 V
